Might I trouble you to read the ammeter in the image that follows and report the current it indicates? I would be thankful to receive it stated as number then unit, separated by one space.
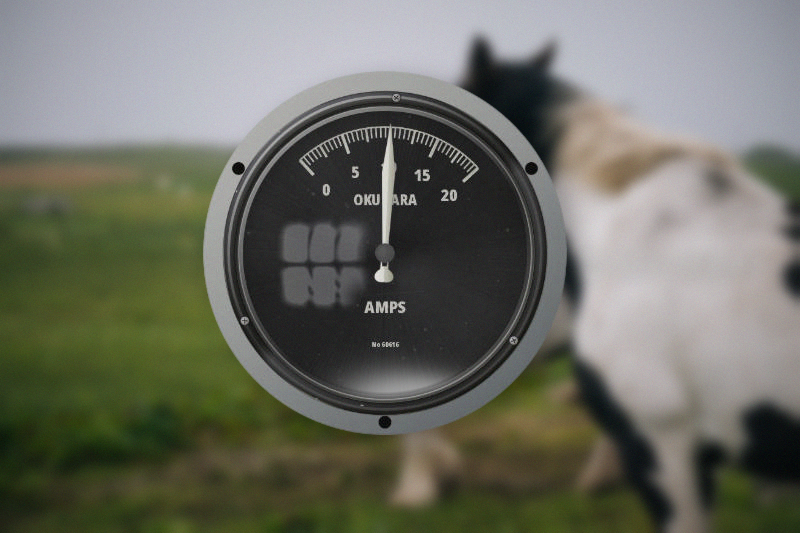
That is 10 A
